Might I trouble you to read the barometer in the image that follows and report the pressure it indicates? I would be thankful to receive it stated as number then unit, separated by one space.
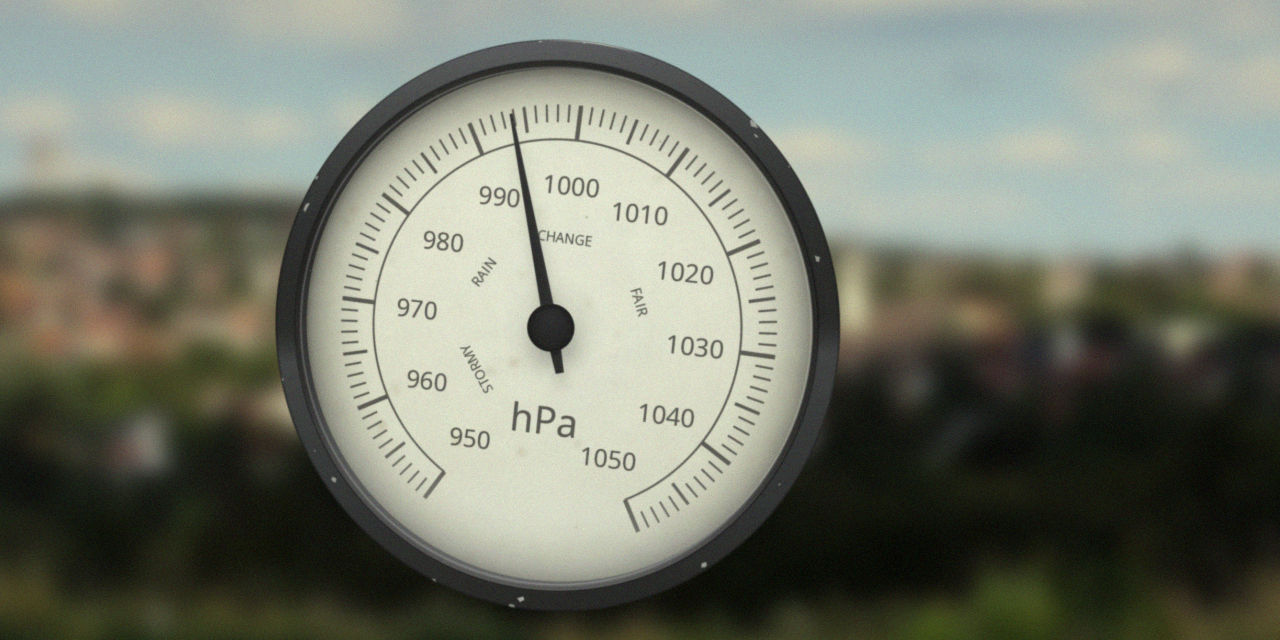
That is 994 hPa
